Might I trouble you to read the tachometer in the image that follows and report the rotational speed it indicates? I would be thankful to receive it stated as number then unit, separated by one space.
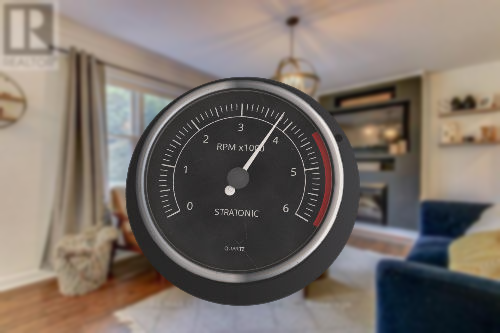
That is 3800 rpm
